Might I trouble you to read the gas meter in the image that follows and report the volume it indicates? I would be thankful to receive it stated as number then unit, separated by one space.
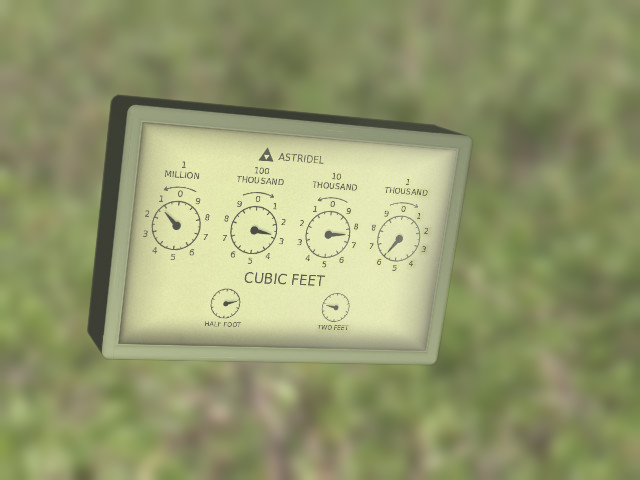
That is 127600 ft³
